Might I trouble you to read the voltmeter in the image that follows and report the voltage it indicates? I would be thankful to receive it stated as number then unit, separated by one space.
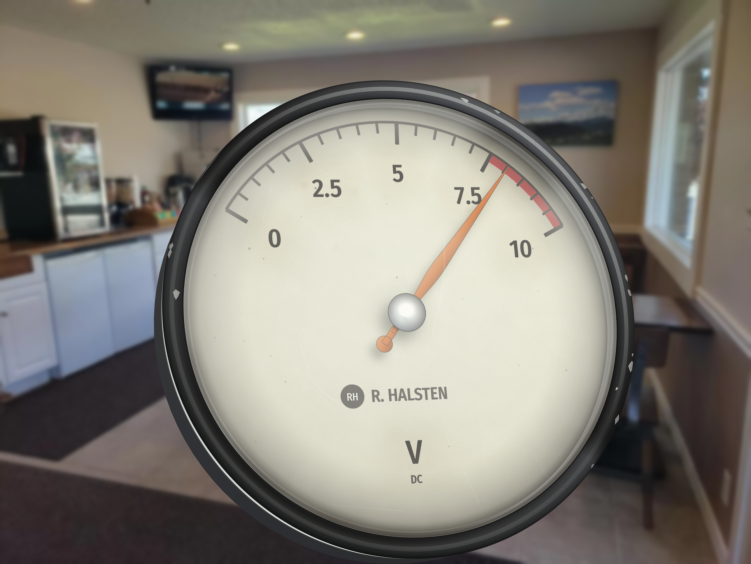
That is 8 V
